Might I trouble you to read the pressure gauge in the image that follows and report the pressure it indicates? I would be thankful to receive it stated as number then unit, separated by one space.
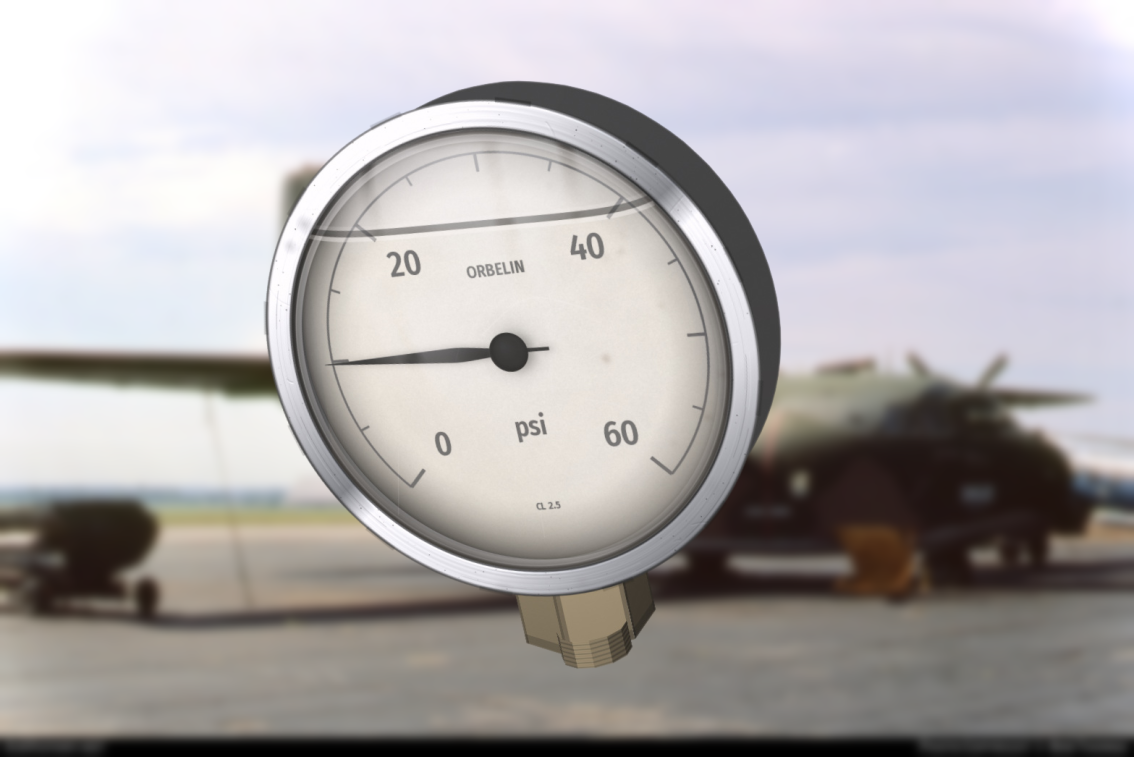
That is 10 psi
